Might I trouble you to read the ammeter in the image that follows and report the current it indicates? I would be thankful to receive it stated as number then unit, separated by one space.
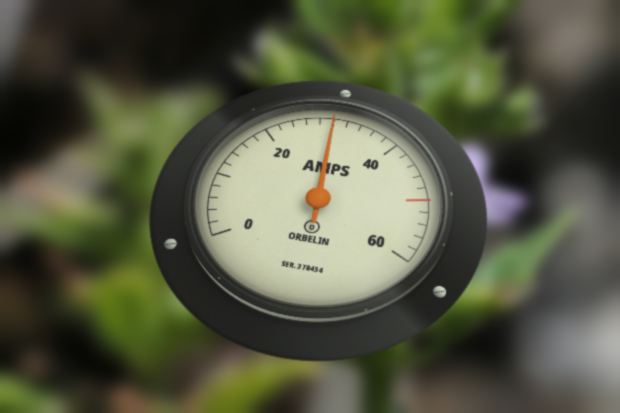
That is 30 A
